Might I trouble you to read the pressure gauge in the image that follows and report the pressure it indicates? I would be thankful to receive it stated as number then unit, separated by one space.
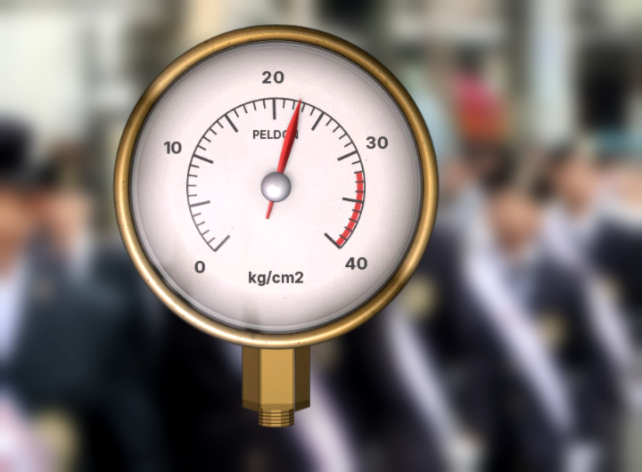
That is 22.5 kg/cm²
